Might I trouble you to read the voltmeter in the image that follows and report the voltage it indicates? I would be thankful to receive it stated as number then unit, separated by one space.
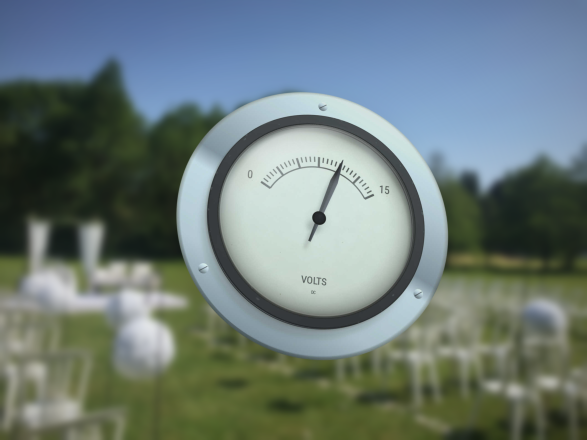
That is 10 V
